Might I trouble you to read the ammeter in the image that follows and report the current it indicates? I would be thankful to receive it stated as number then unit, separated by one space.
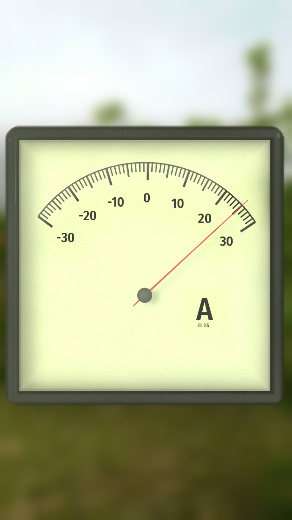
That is 25 A
